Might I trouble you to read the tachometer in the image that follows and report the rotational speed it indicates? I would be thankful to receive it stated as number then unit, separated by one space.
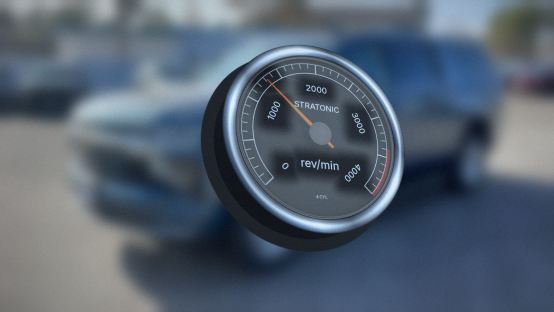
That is 1300 rpm
